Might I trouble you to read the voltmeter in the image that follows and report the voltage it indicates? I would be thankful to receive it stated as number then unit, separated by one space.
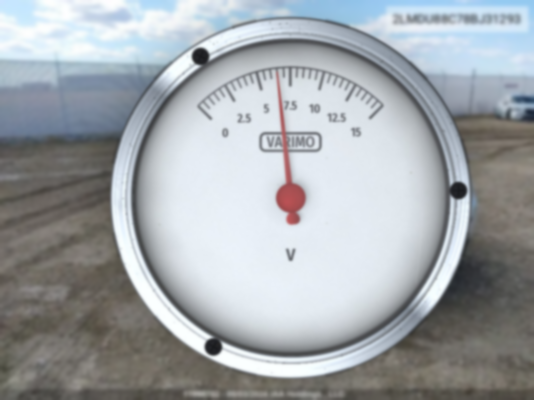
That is 6.5 V
